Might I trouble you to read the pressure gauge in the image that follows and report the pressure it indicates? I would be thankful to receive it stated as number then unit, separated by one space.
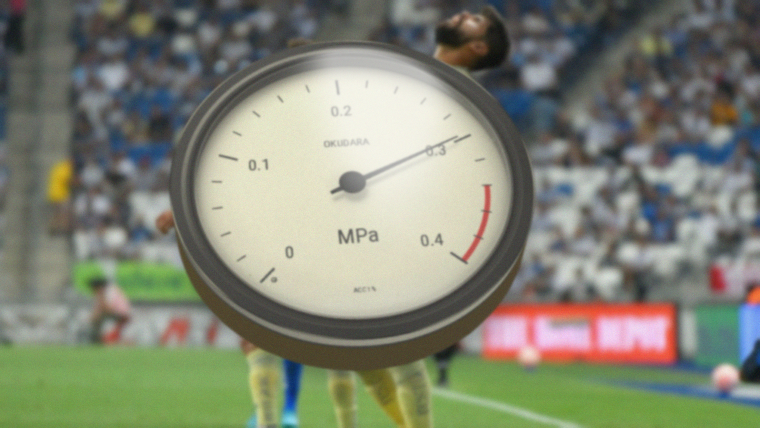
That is 0.3 MPa
